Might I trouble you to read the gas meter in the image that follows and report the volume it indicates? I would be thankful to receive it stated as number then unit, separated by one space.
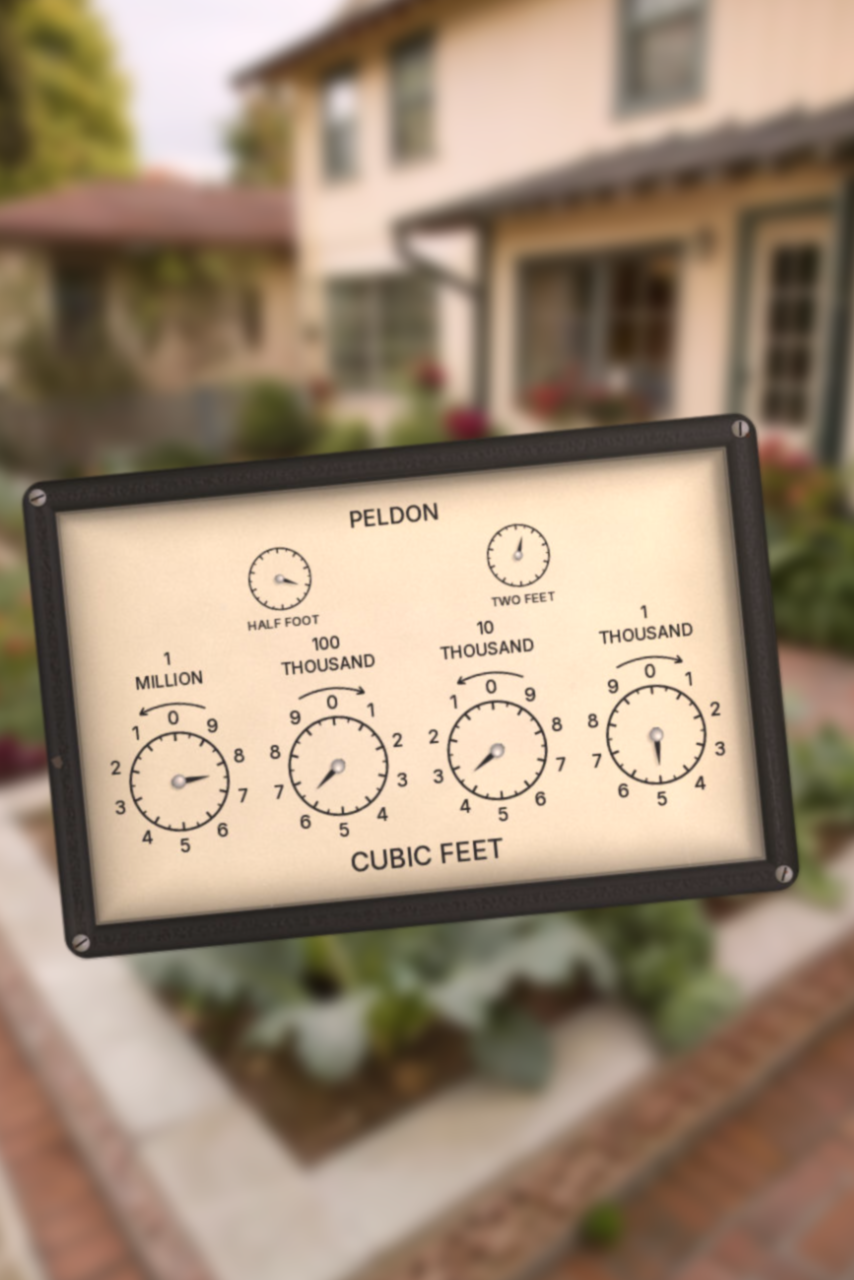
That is 763500 ft³
